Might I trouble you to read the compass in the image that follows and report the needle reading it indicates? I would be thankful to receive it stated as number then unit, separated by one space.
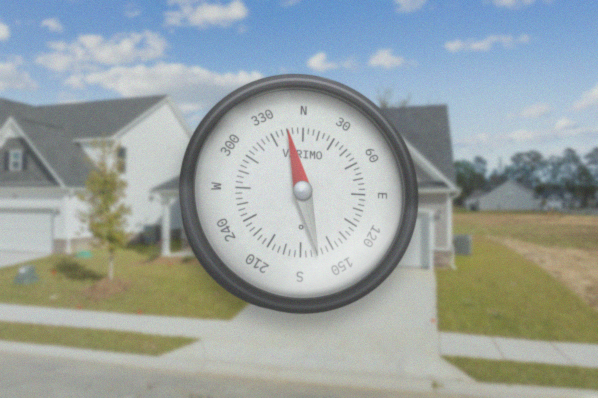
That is 345 °
